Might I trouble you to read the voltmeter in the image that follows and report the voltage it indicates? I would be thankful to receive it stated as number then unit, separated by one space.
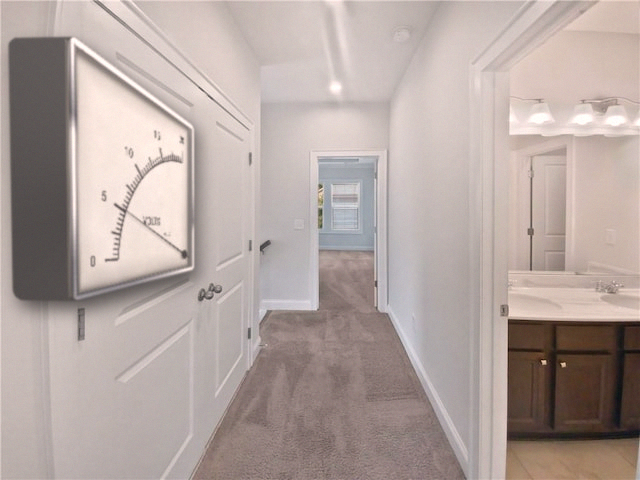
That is 5 V
